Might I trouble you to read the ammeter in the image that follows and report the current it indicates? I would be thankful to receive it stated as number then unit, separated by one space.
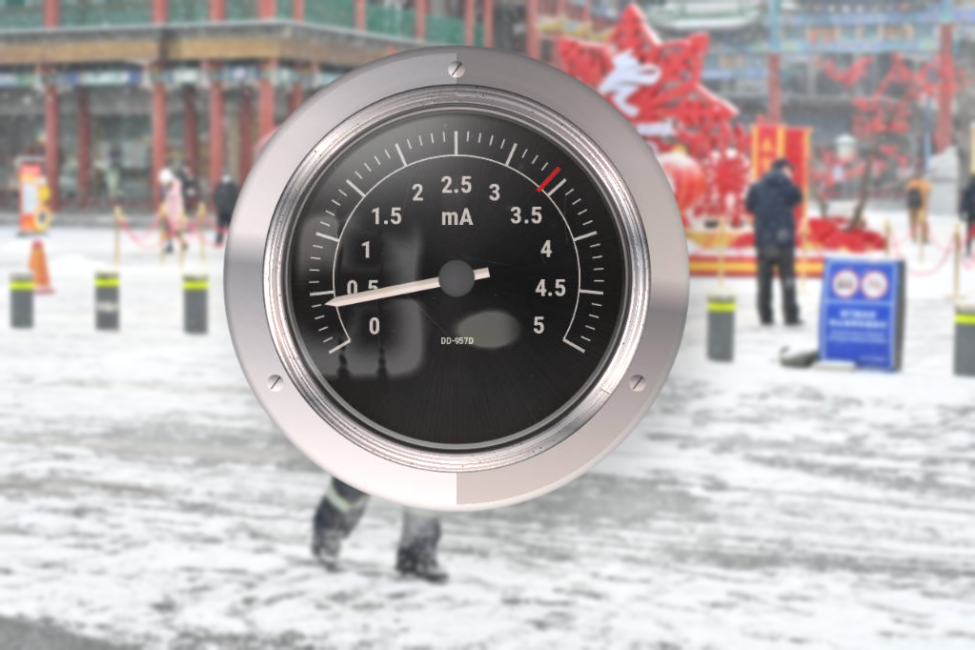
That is 0.4 mA
